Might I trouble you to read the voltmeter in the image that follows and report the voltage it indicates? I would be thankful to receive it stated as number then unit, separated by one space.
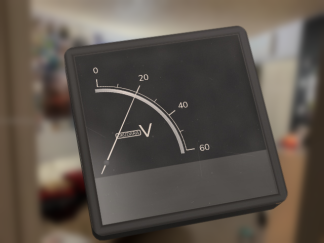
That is 20 V
